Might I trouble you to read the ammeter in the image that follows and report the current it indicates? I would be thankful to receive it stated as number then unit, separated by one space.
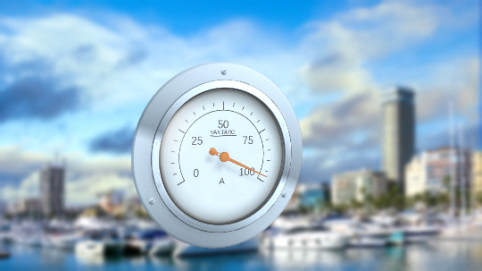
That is 97.5 A
